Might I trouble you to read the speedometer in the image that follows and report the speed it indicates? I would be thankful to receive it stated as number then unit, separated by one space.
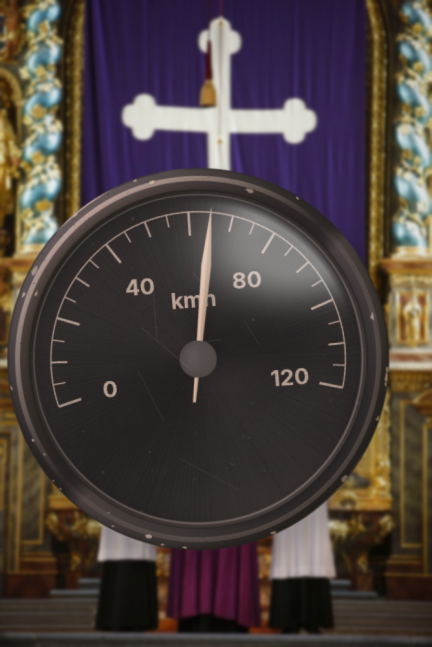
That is 65 km/h
